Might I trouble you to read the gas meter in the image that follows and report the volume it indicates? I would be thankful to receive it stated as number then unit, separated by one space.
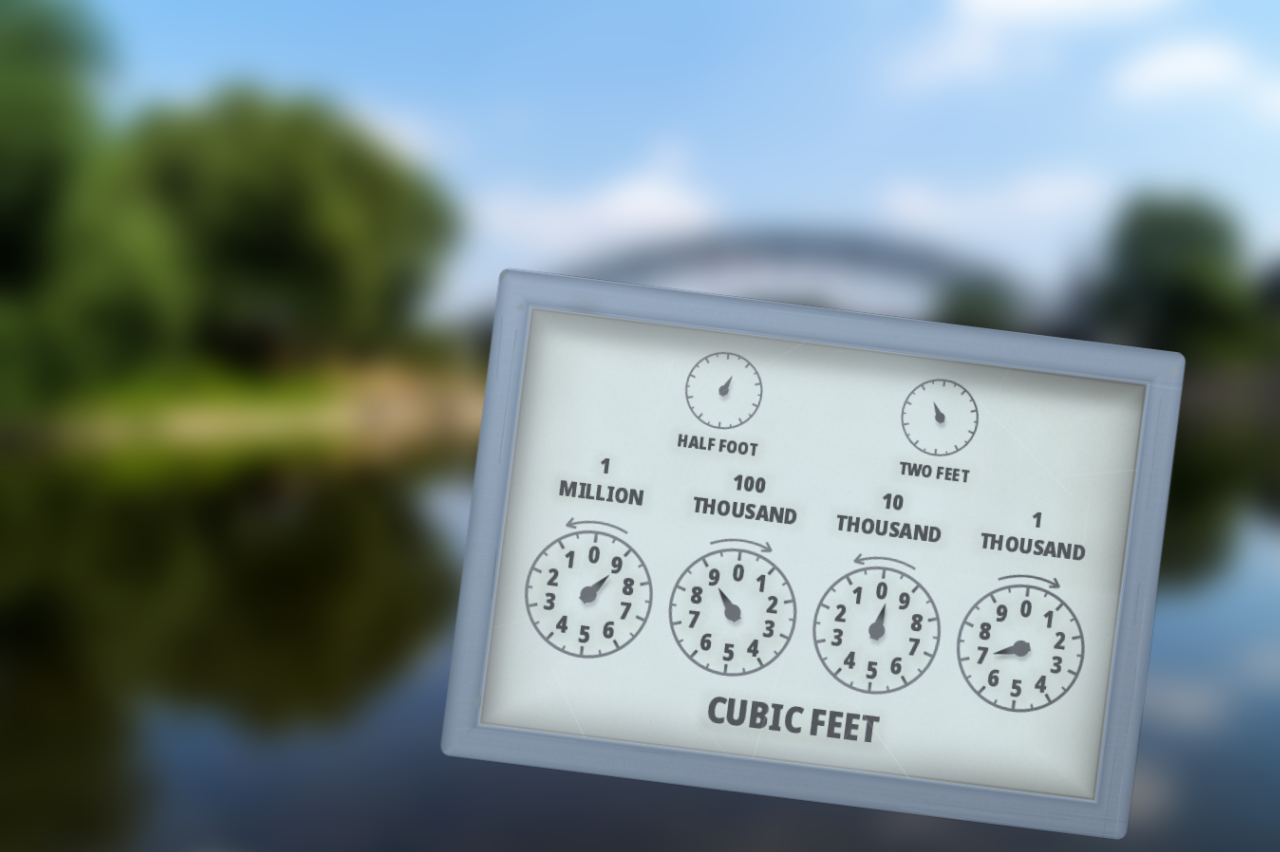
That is 889700 ft³
